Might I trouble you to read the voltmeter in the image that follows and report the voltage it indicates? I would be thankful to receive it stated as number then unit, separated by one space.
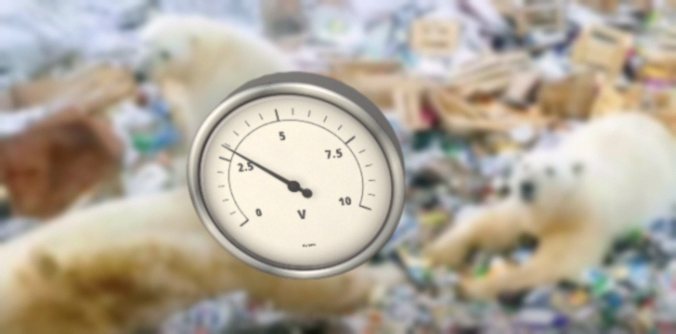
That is 3 V
